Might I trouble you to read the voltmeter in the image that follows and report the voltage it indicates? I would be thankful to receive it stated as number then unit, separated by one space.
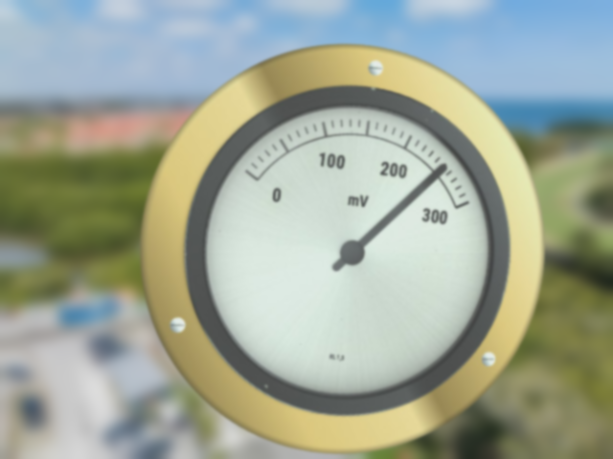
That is 250 mV
